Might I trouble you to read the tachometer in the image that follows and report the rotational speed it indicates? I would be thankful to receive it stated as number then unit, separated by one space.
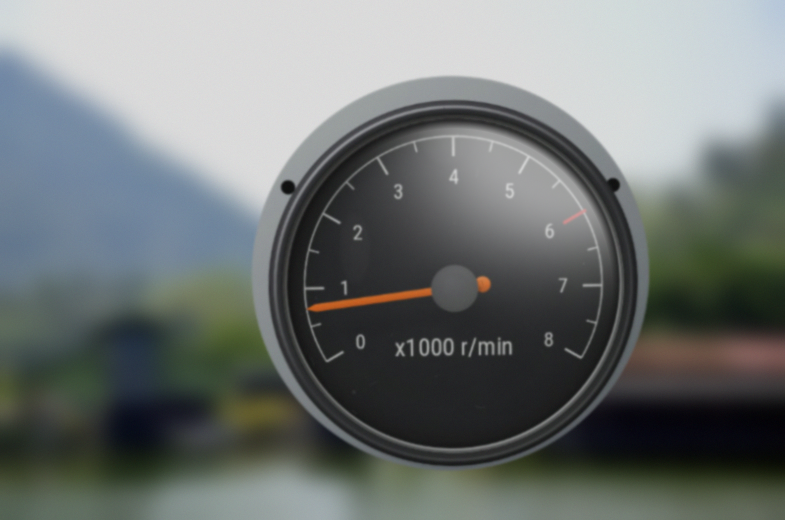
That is 750 rpm
